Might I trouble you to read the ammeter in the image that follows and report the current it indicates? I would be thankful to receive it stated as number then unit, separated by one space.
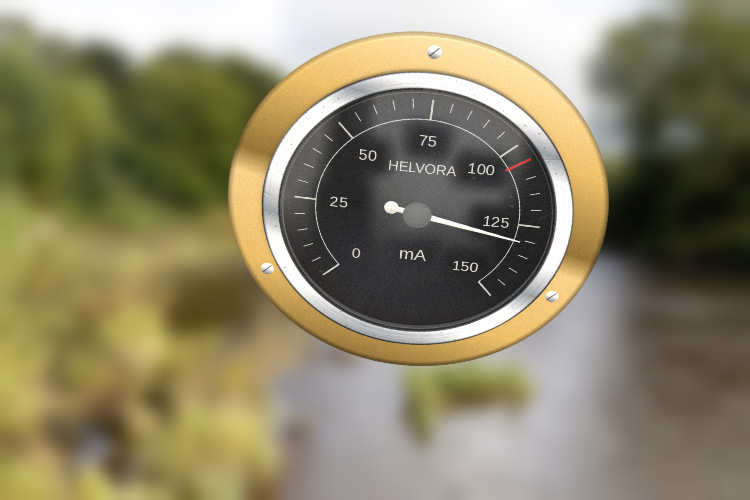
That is 130 mA
